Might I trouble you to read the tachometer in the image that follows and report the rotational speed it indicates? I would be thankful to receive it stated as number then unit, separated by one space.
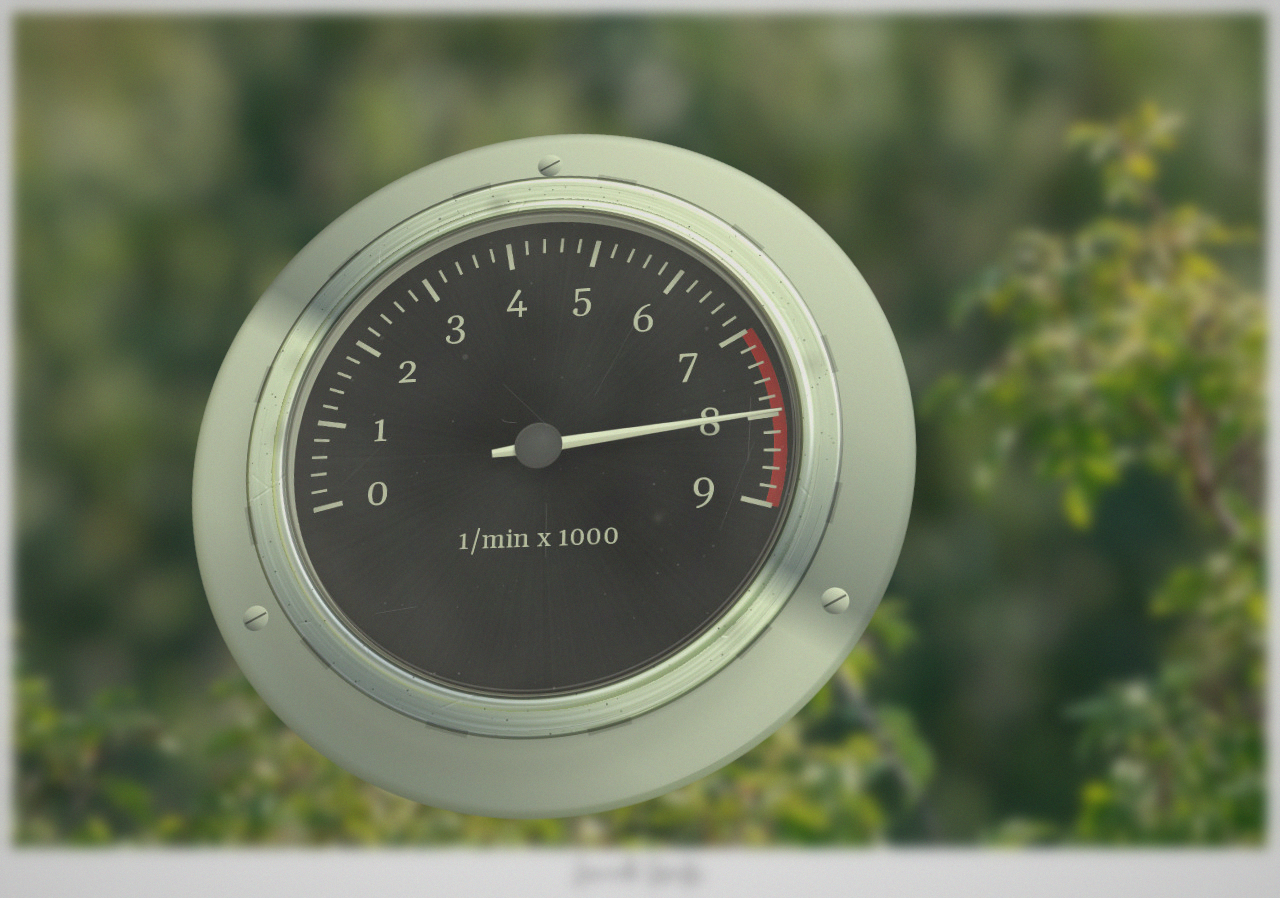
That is 8000 rpm
